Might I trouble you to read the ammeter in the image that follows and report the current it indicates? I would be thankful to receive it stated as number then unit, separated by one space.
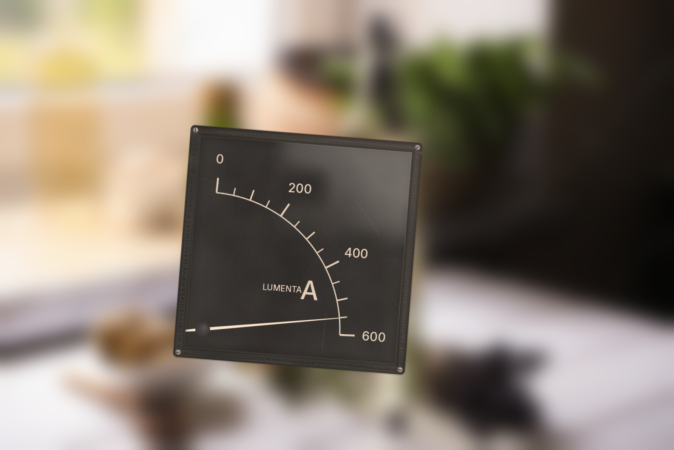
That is 550 A
